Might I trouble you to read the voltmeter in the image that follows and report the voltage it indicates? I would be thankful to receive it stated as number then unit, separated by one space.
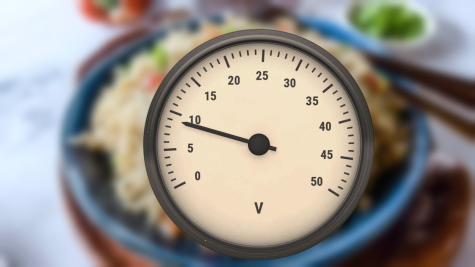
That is 9 V
